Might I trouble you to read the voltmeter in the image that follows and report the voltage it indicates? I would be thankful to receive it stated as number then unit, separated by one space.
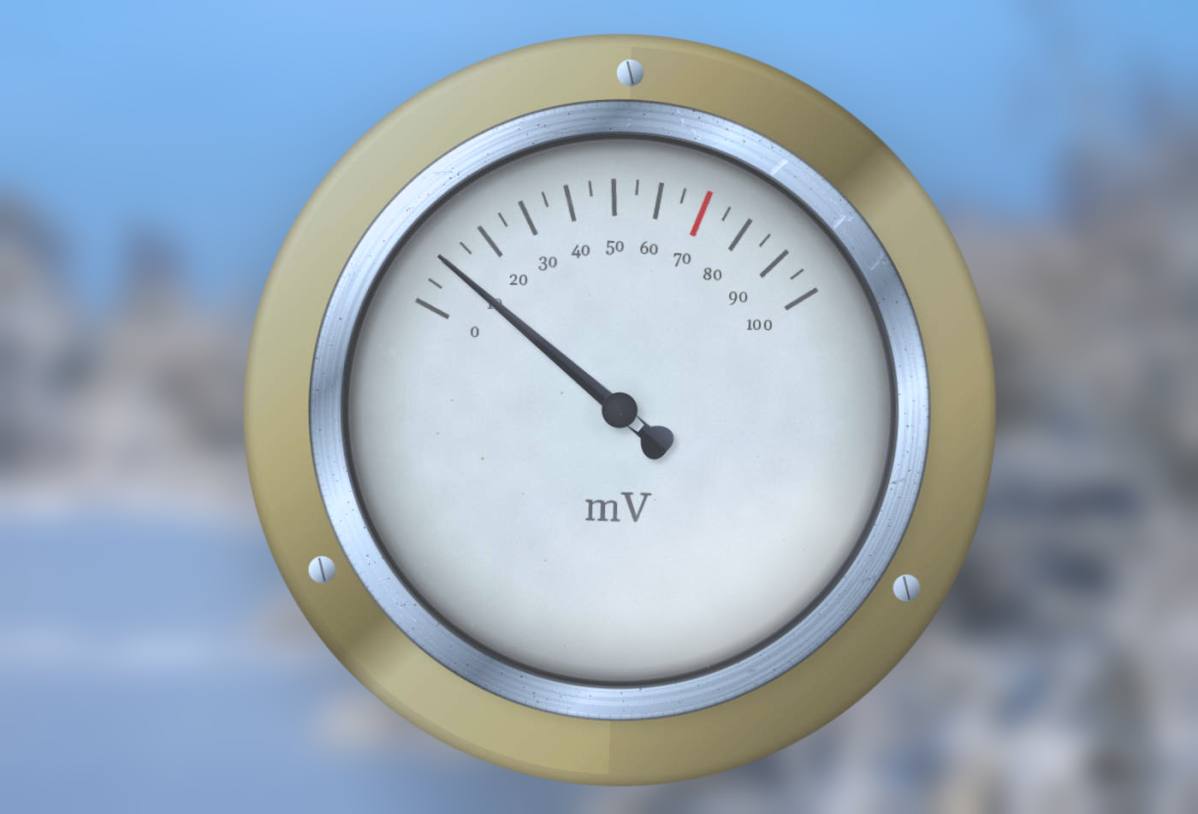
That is 10 mV
